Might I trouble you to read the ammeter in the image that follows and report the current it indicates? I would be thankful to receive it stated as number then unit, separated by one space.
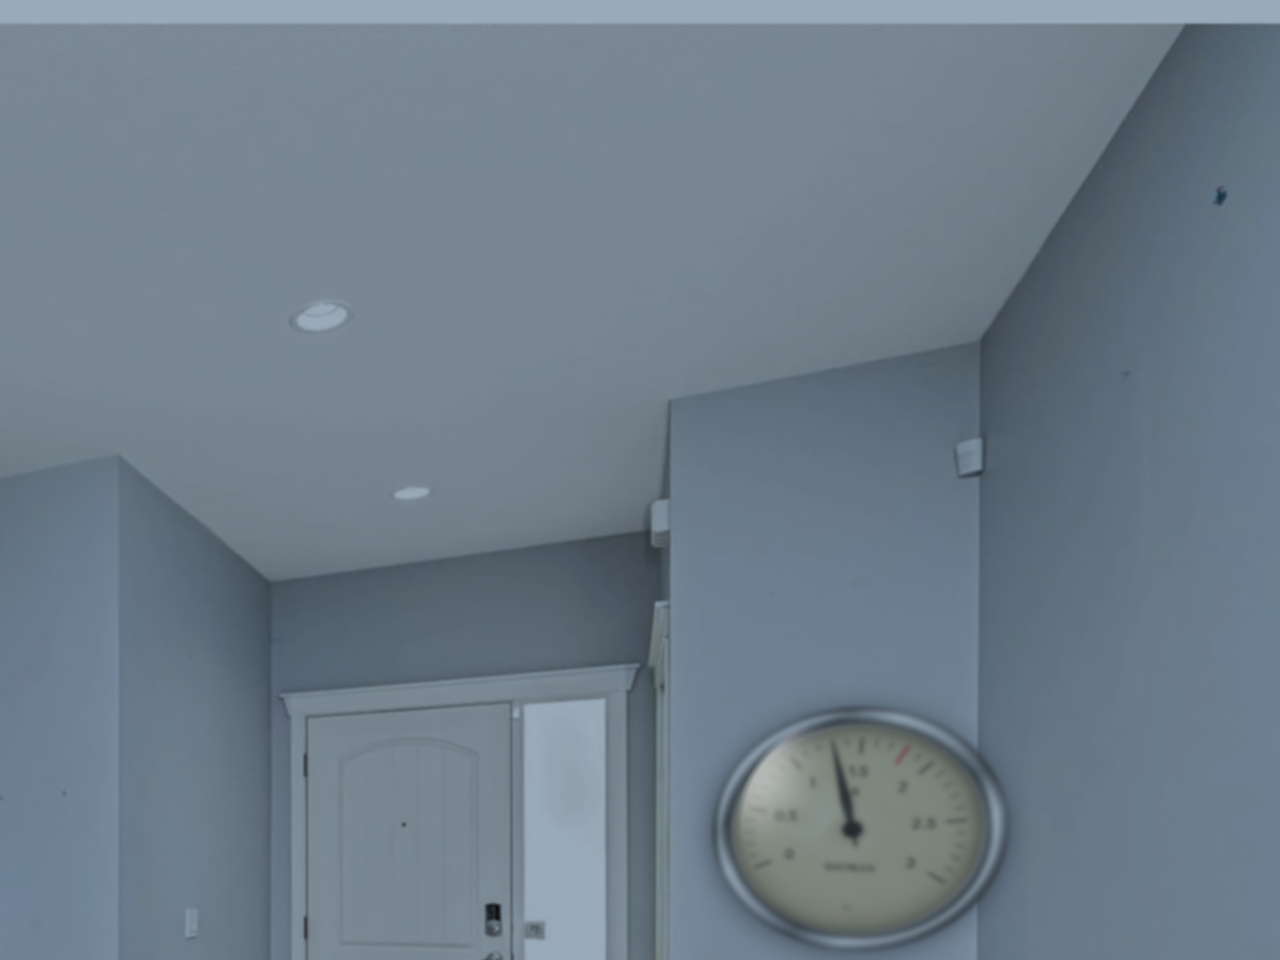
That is 1.3 A
